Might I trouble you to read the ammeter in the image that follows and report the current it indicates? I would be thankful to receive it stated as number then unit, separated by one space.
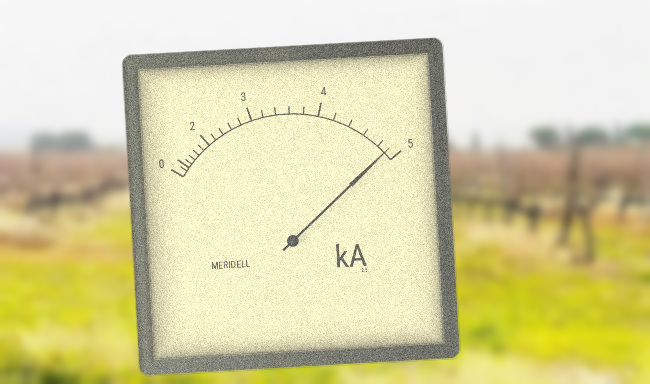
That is 4.9 kA
